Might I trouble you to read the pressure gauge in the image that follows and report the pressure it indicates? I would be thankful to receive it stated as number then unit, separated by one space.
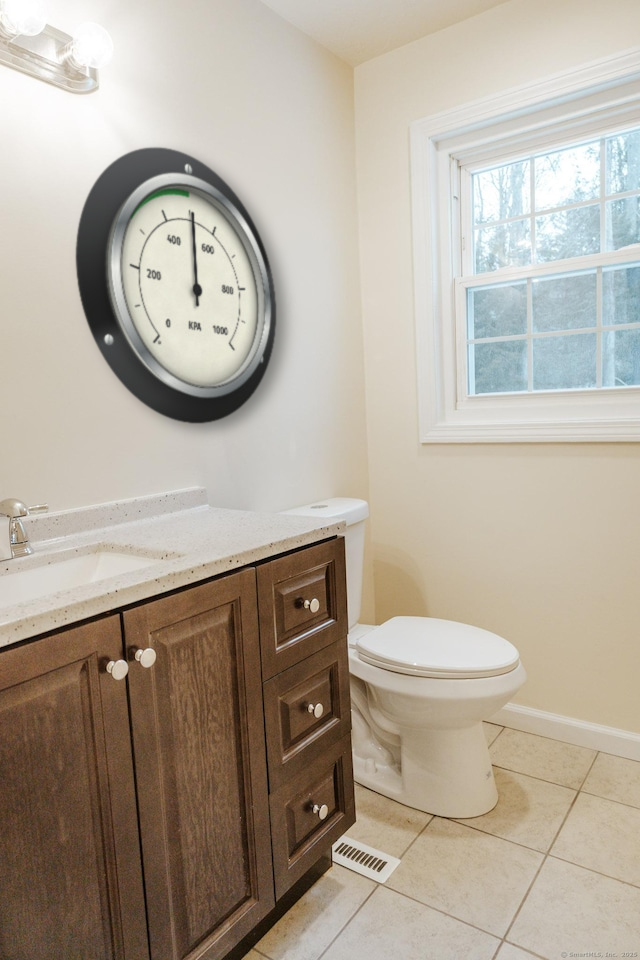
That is 500 kPa
